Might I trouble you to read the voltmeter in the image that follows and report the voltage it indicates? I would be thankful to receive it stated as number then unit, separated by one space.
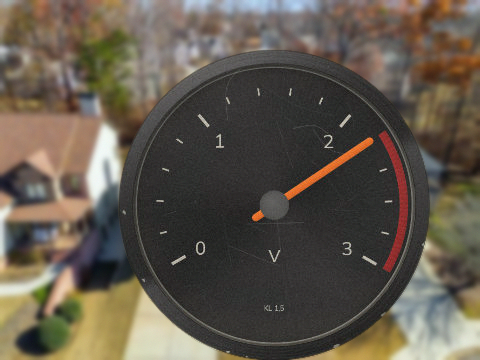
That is 2.2 V
